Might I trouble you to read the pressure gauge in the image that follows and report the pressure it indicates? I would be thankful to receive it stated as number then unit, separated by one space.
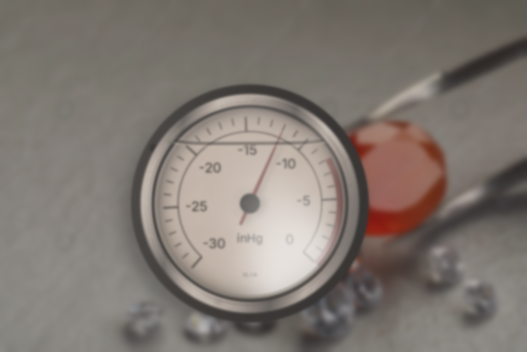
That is -12 inHg
